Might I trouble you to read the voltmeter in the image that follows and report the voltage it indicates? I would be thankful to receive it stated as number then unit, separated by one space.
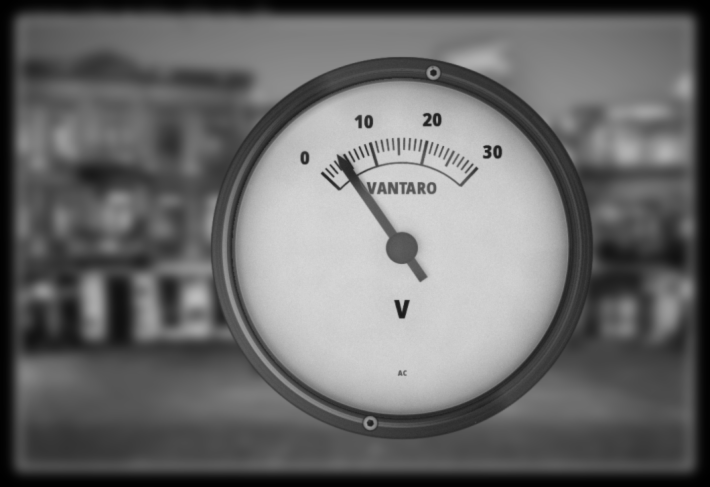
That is 4 V
